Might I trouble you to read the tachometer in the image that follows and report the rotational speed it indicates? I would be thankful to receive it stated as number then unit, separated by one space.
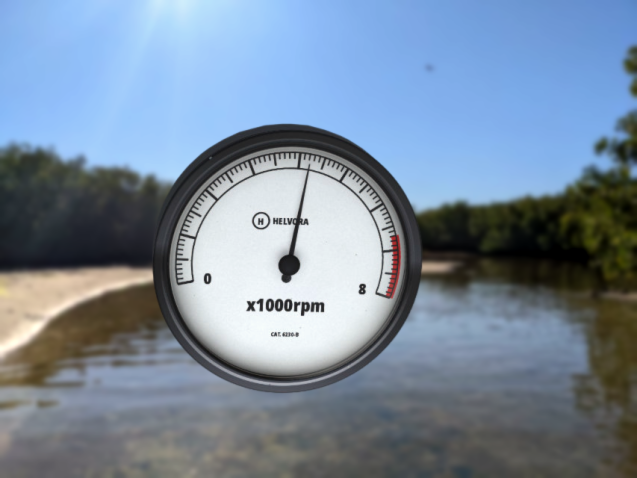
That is 4200 rpm
